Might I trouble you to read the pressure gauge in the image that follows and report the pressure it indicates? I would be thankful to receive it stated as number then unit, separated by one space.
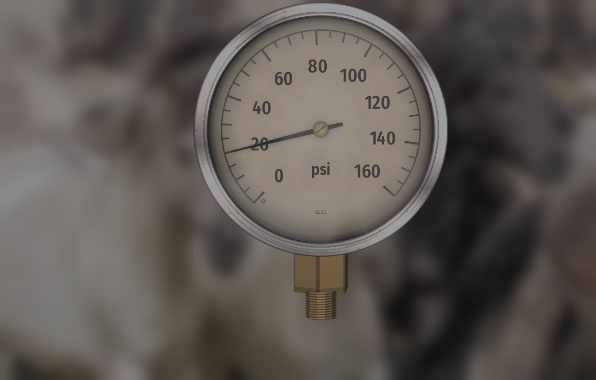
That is 20 psi
